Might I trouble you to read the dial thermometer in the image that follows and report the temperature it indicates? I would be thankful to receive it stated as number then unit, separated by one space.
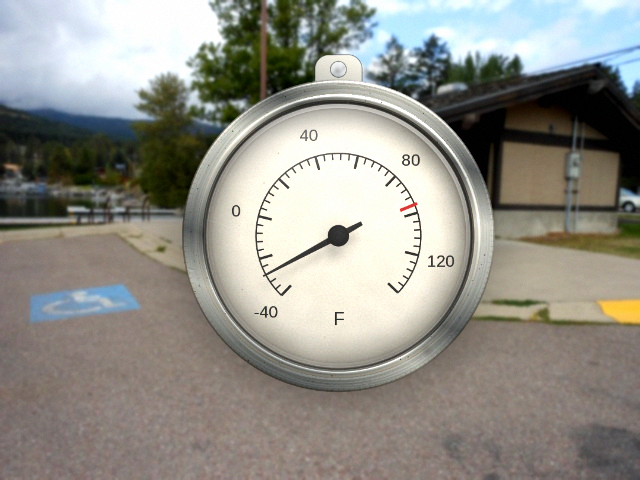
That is -28 °F
